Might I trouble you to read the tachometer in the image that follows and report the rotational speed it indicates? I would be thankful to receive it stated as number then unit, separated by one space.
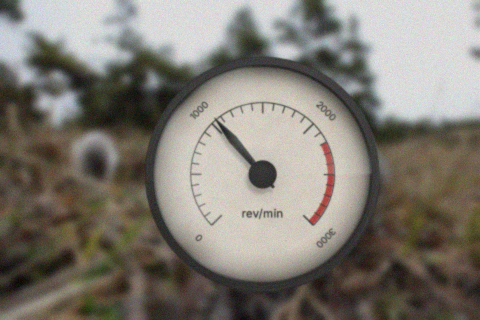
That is 1050 rpm
